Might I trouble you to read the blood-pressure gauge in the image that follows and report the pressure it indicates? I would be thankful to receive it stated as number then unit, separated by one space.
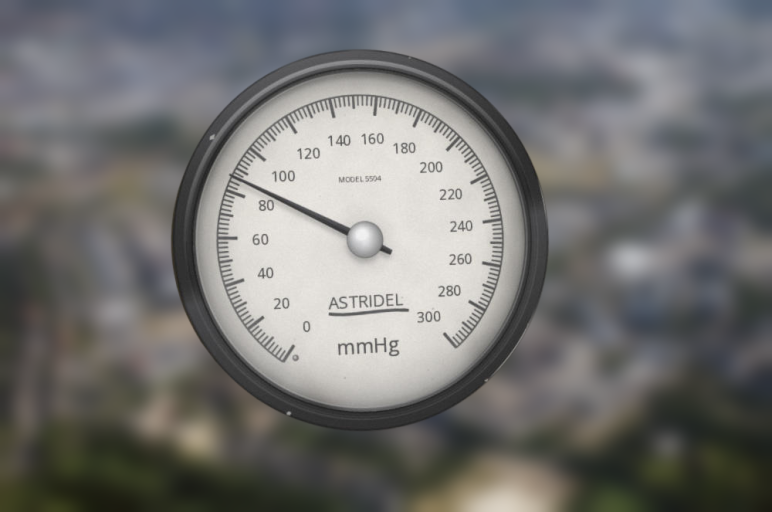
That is 86 mmHg
